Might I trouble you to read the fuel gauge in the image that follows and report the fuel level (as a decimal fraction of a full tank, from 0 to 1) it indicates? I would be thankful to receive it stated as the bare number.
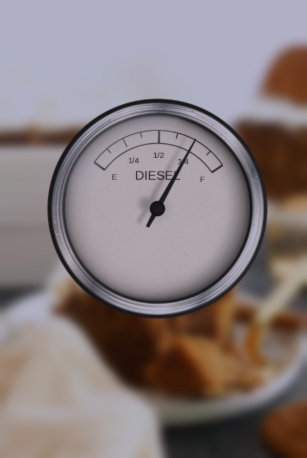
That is 0.75
